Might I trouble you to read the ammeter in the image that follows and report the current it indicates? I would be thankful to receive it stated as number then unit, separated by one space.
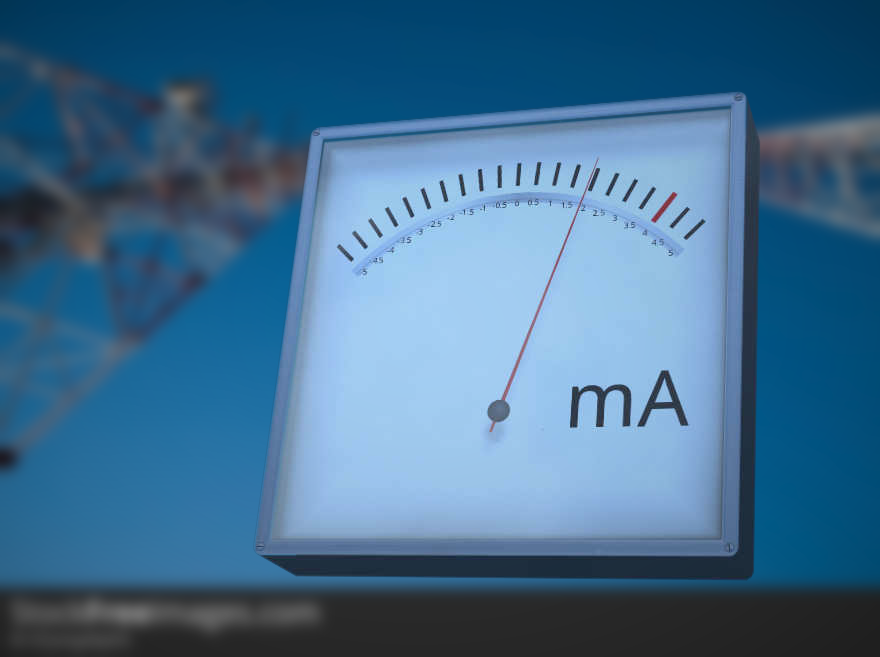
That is 2 mA
